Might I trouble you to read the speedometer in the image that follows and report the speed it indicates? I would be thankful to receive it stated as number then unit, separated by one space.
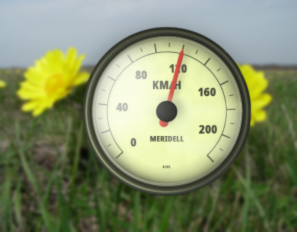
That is 120 km/h
